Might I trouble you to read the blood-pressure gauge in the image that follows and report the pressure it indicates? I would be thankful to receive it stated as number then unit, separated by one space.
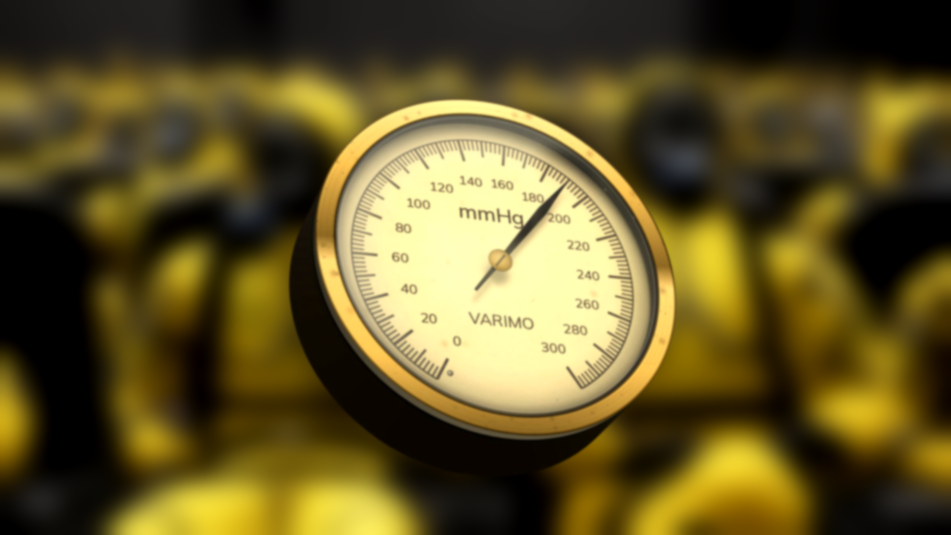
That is 190 mmHg
